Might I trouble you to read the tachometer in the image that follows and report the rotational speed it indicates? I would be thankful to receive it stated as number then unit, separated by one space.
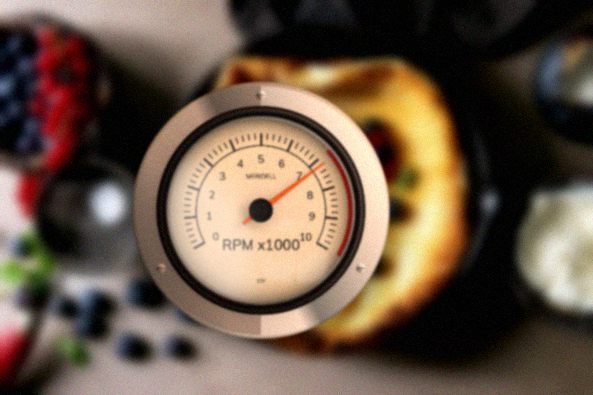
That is 7200 rpm
